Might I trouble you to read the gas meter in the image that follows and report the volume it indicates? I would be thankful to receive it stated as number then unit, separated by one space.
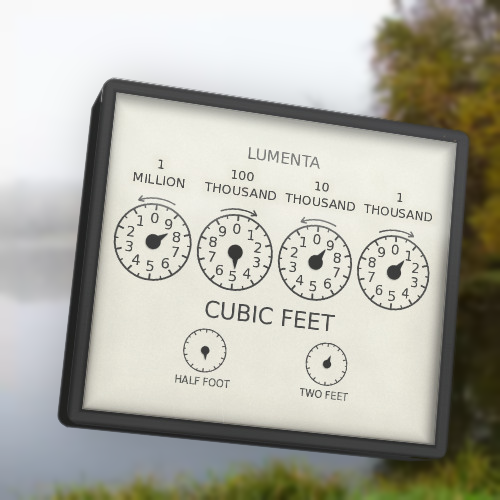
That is 849100 ft³
